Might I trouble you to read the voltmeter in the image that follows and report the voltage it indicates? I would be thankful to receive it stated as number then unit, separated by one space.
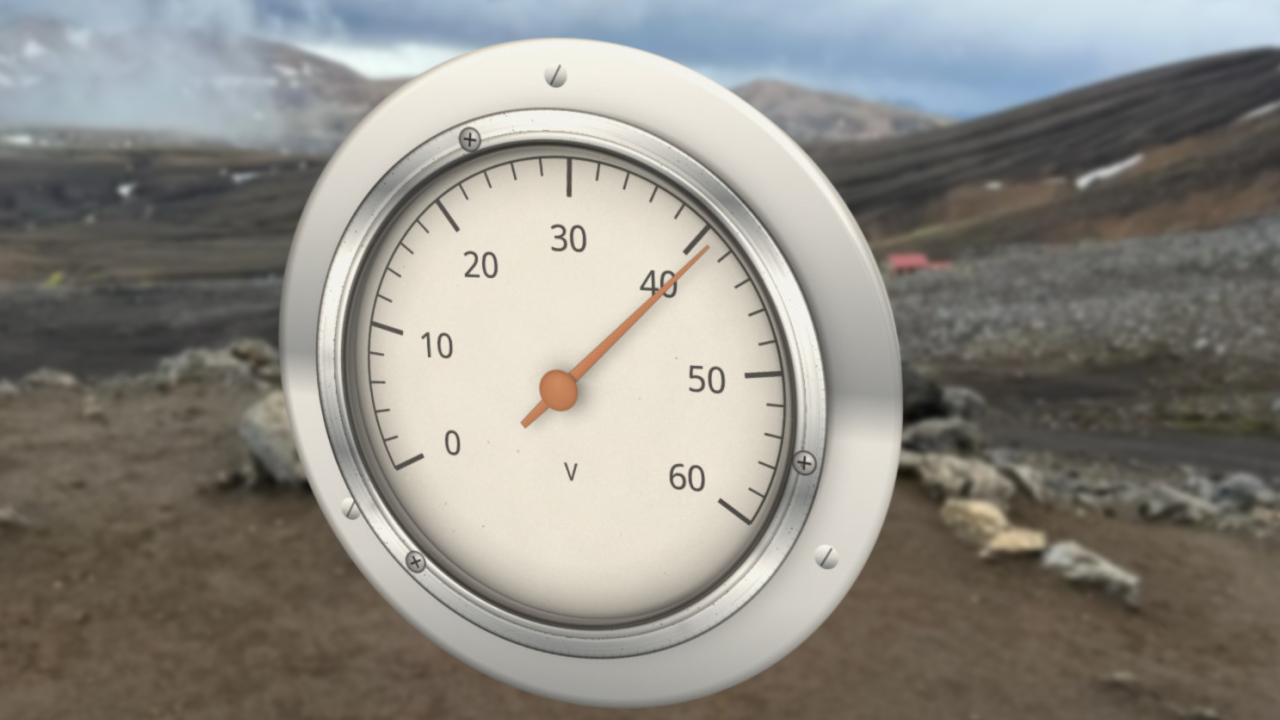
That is 41 V
